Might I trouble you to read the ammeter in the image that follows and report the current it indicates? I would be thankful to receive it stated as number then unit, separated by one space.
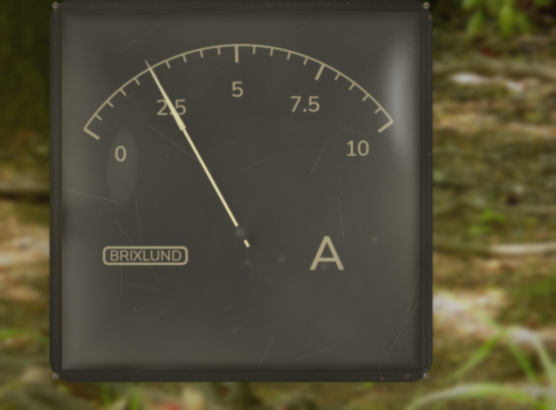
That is 2.5 A
